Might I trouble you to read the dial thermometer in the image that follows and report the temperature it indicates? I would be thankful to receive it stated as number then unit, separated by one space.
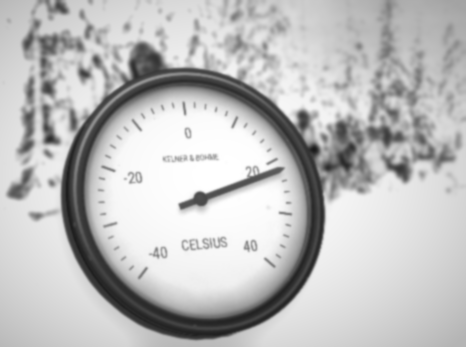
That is 22 °C
